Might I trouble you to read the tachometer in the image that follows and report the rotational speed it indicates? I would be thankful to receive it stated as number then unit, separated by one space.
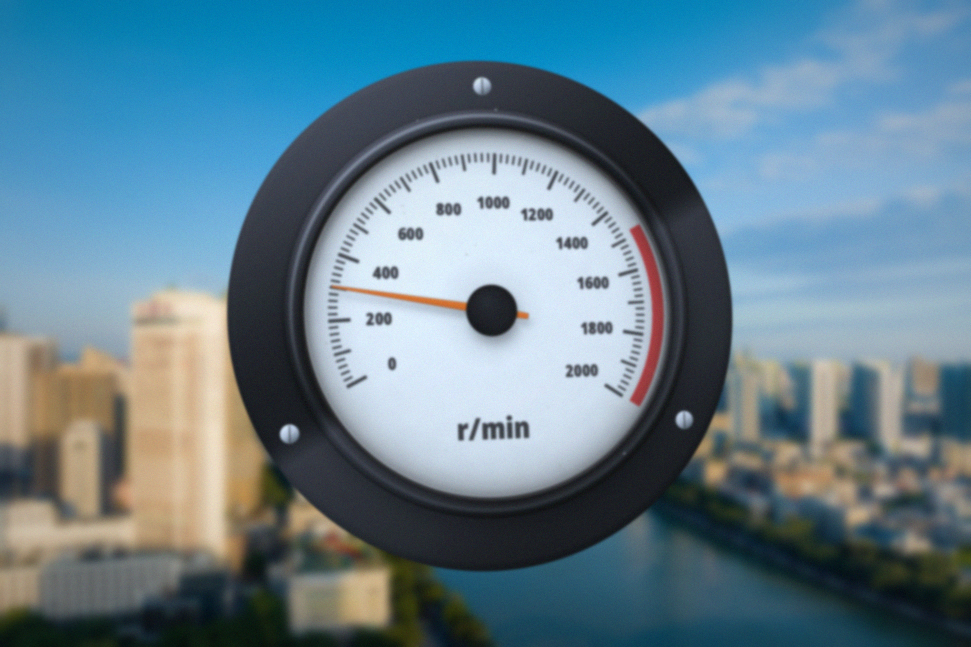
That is 300 rpm
